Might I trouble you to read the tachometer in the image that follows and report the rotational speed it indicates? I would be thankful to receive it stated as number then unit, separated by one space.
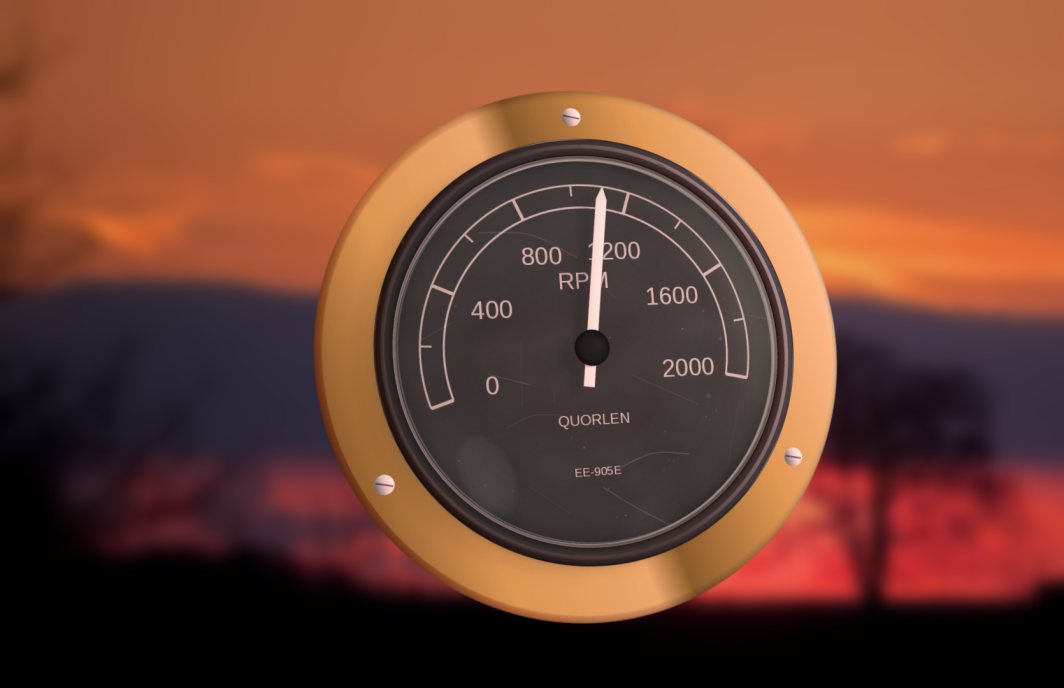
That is 1100 rpm
